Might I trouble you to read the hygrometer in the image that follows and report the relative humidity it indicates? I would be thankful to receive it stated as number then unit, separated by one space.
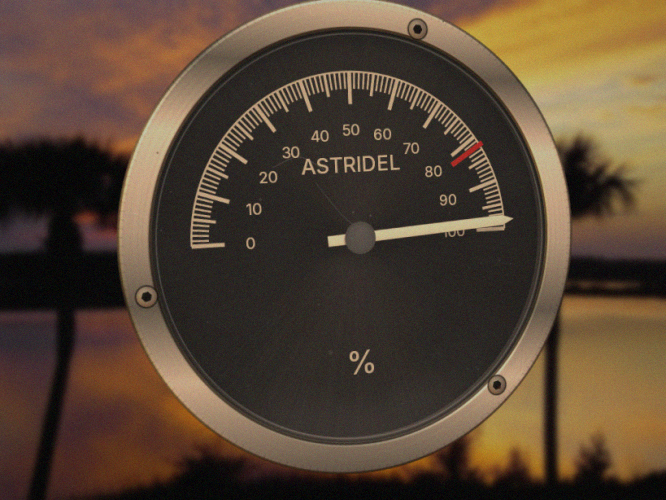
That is 98 %
